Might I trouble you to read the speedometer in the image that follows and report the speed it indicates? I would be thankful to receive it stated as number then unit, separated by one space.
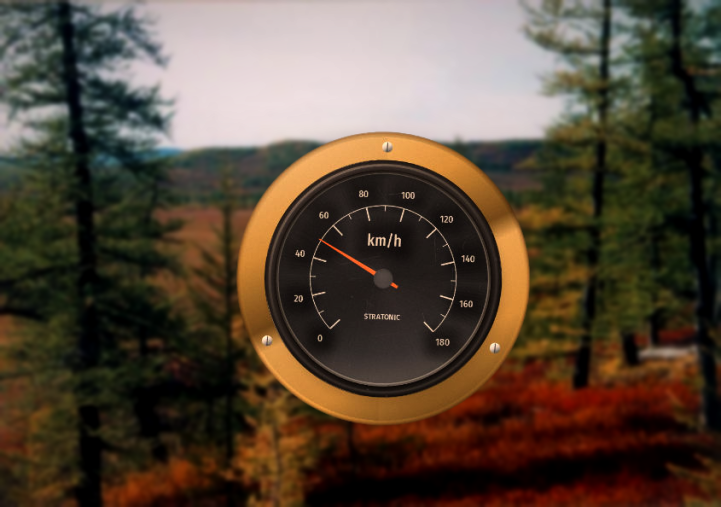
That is 50 km/h
